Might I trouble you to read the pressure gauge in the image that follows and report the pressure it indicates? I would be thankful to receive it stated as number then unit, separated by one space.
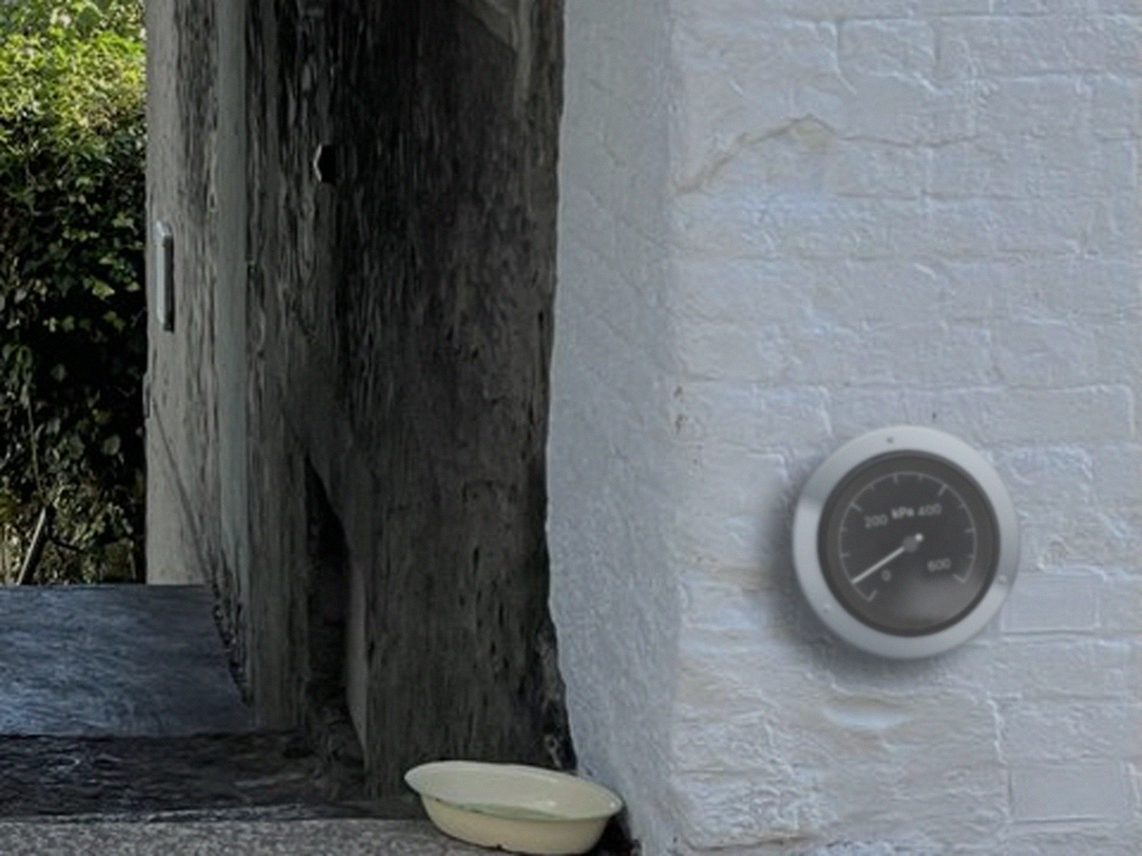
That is 50 kPa
